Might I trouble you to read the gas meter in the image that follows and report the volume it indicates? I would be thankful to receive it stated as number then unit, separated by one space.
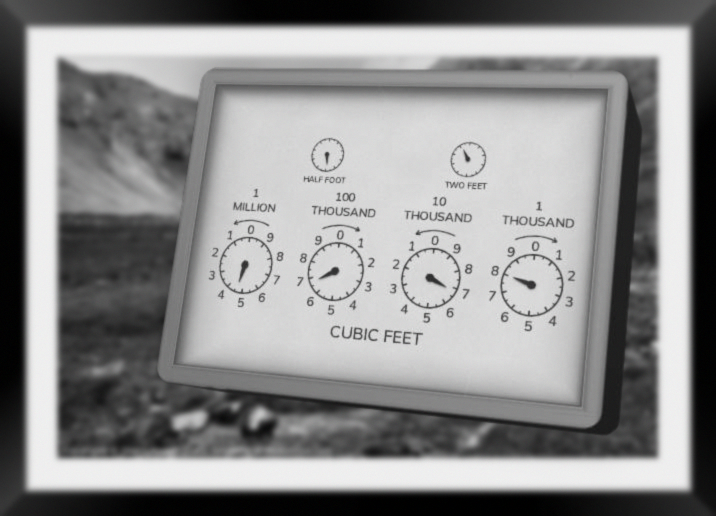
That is 466800 ft³
